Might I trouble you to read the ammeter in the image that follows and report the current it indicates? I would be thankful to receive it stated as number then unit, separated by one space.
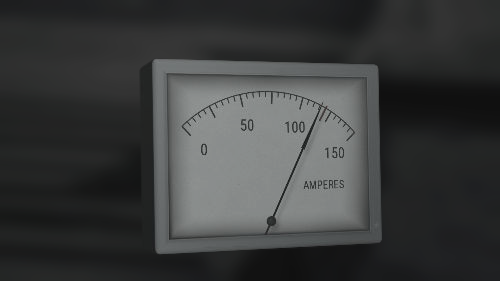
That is 115 A
